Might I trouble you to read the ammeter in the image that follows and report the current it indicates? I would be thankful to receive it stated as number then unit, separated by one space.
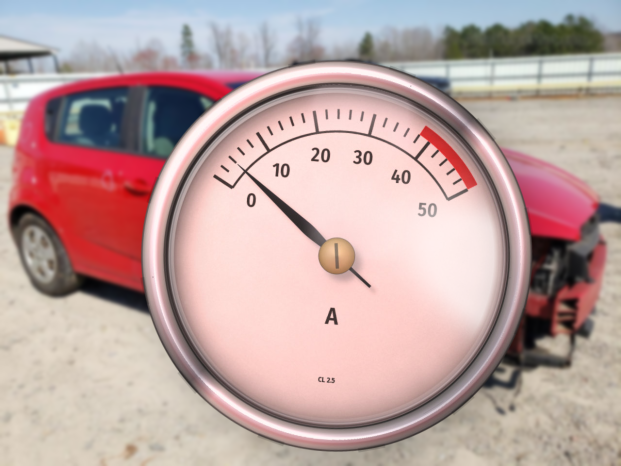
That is 4 A
